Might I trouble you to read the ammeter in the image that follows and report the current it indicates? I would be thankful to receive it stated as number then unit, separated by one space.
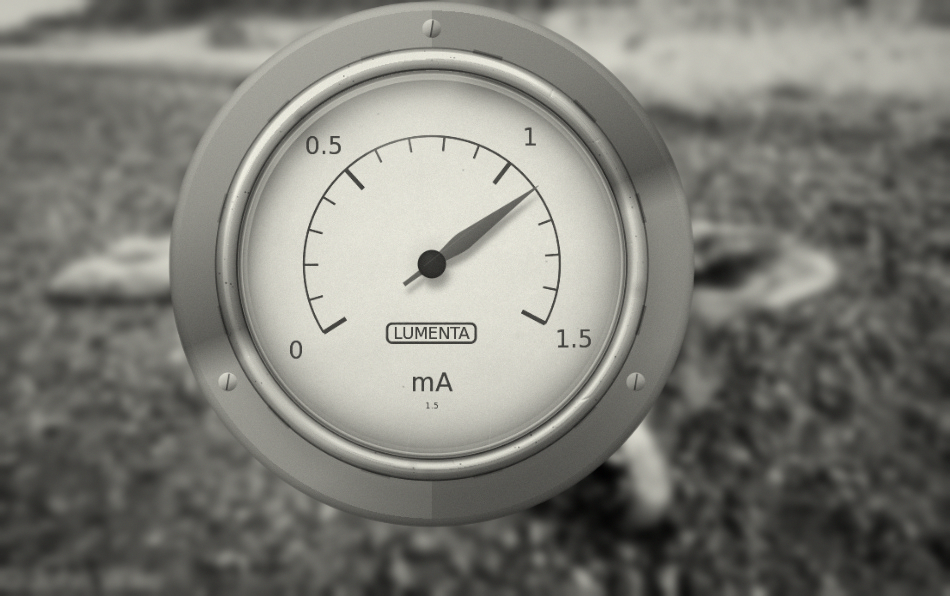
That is 1.1 mA
